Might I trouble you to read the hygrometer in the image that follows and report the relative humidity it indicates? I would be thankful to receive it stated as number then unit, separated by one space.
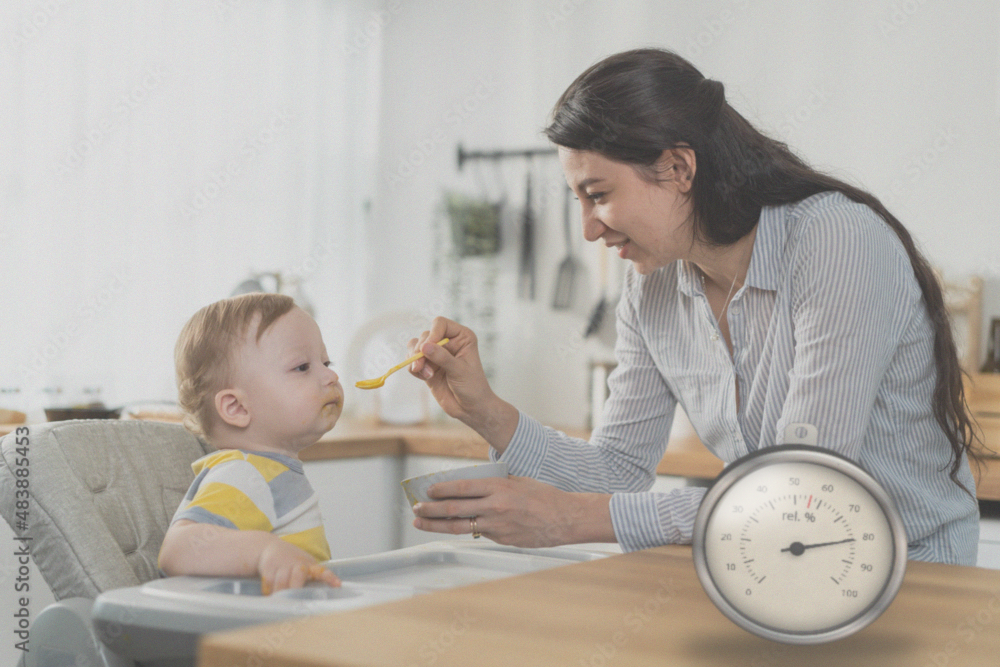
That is 80 %
